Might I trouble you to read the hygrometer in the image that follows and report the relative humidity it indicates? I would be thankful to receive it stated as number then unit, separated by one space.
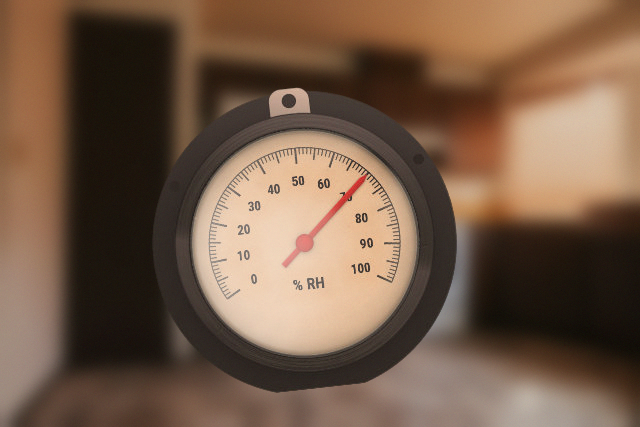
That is 70 %
